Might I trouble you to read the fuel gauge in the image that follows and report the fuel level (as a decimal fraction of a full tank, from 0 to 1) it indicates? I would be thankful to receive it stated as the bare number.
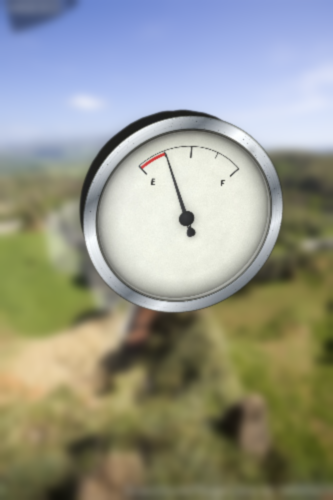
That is 0.25
